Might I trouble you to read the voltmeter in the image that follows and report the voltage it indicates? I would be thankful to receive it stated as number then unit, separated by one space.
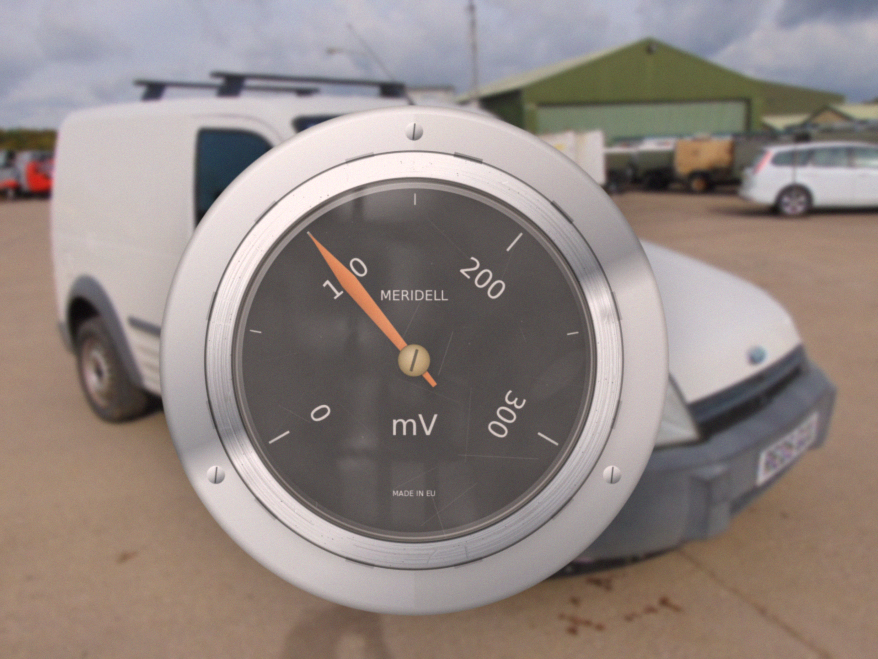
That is 100 mV
